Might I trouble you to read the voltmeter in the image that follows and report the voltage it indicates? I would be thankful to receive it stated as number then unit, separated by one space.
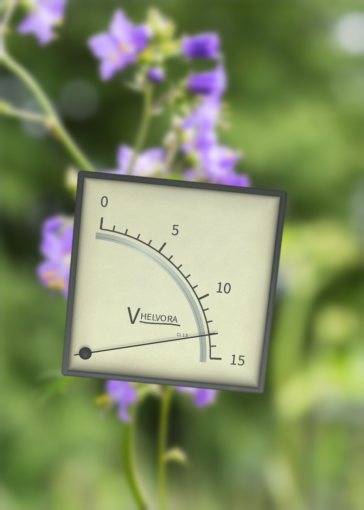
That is 13 V
